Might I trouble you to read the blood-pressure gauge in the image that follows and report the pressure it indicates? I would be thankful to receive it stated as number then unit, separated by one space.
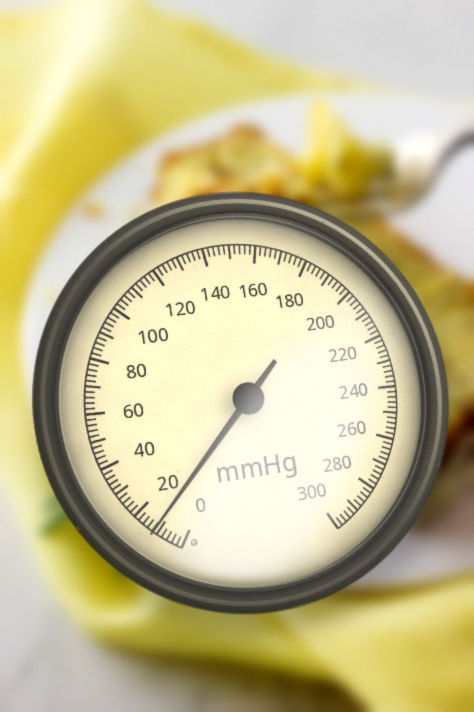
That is 12 mmHg
